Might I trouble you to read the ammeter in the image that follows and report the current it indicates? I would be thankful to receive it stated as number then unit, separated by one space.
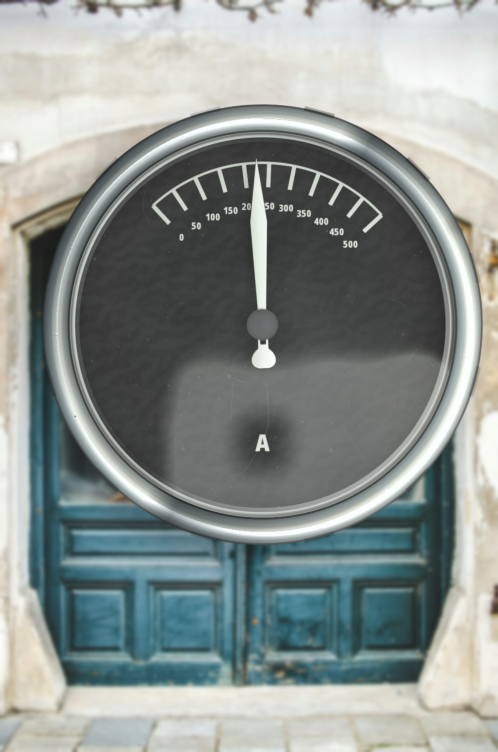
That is 225 A
